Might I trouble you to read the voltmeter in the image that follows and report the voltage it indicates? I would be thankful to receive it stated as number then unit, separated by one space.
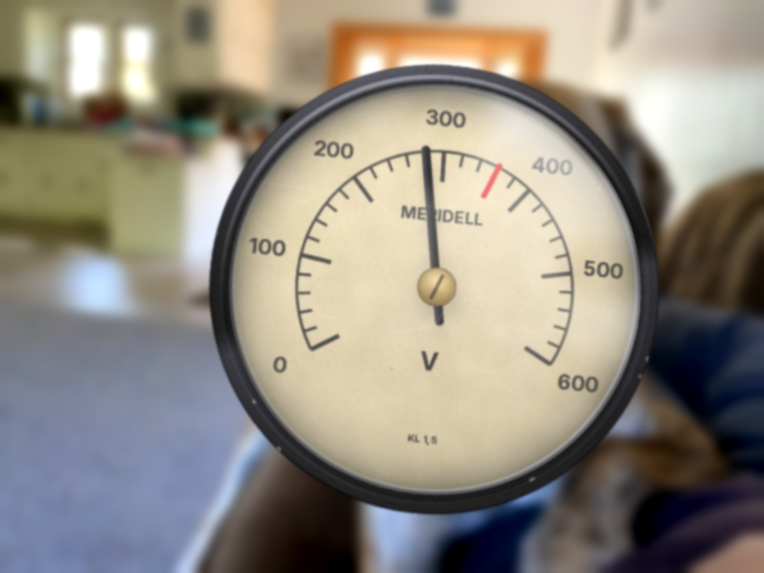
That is 280 V
